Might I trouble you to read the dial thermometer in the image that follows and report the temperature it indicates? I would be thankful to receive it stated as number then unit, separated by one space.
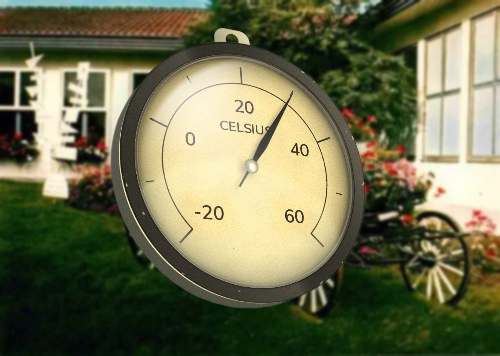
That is 30 °C
